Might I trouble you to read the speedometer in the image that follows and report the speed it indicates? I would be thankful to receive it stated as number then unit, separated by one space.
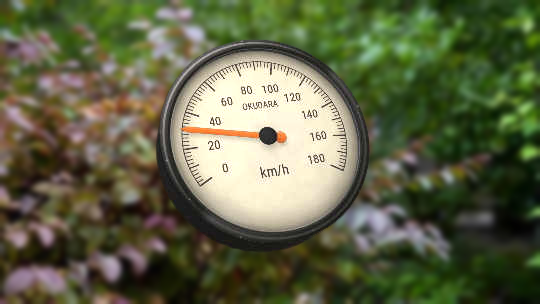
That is 30 km/h
